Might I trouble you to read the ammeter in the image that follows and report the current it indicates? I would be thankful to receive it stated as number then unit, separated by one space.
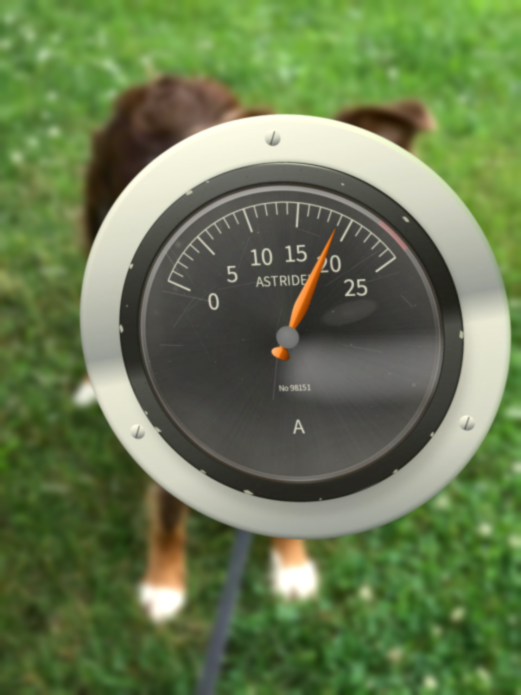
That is 19 A
